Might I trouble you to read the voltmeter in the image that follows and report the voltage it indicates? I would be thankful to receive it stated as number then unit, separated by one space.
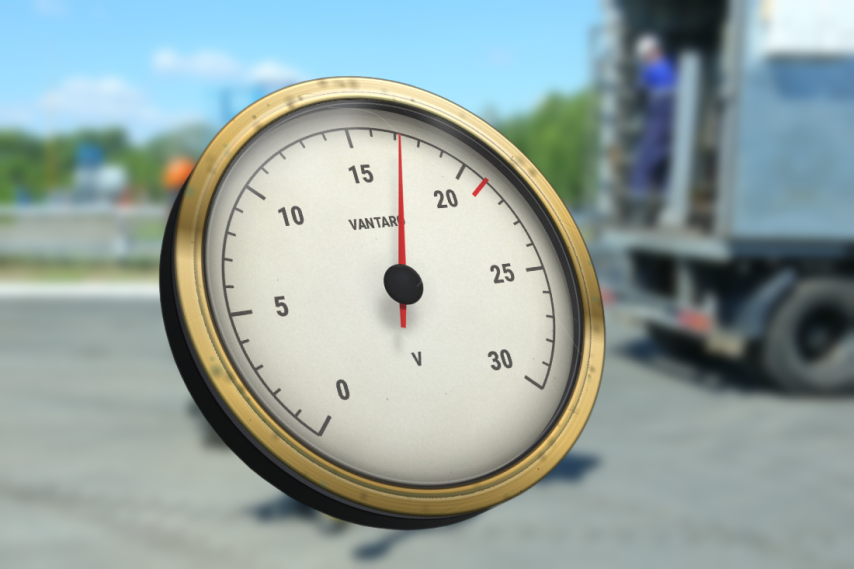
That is 17 V
